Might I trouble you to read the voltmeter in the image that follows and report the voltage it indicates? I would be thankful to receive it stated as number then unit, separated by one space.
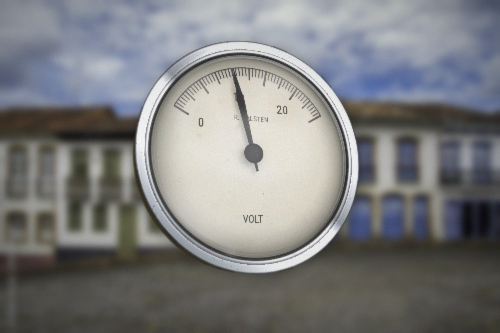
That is 10 V
